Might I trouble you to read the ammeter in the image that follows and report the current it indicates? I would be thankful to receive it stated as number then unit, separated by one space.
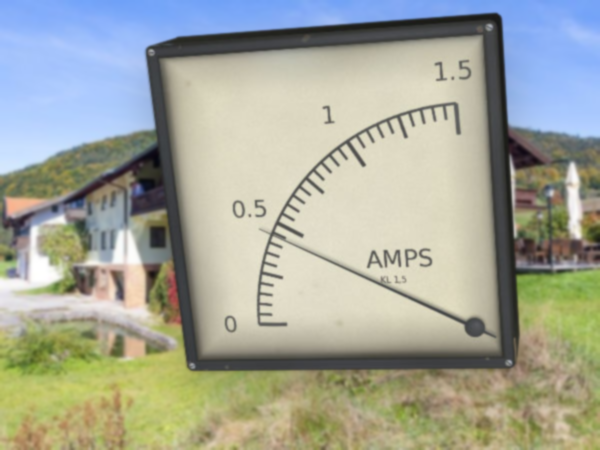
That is 0.45 A
